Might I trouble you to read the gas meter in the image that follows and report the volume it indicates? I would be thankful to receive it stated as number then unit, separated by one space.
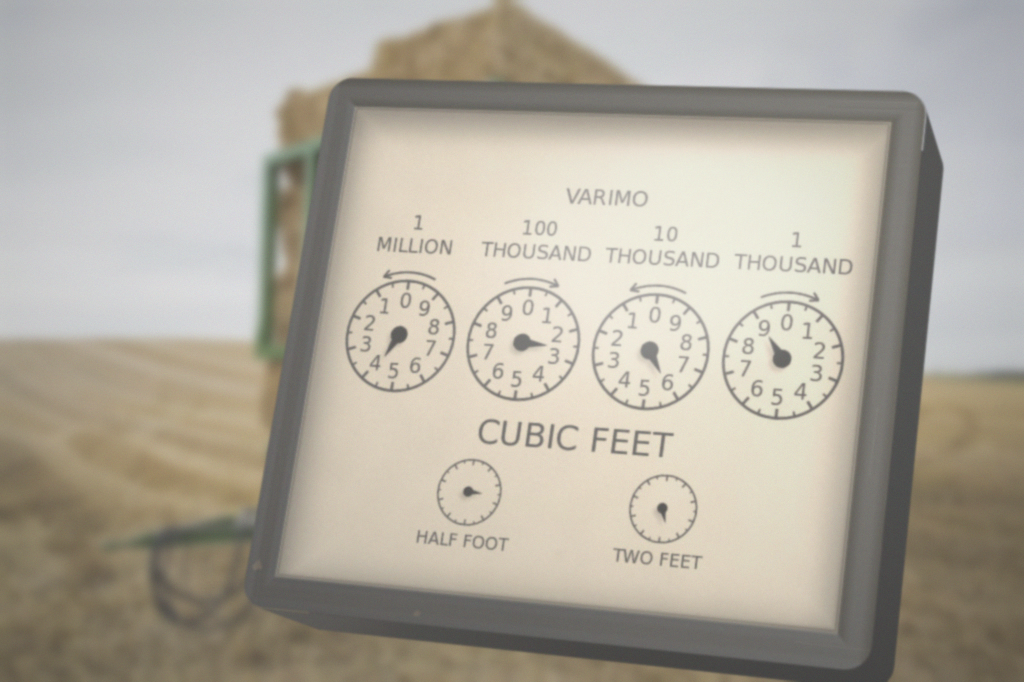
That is 425900 ft³
